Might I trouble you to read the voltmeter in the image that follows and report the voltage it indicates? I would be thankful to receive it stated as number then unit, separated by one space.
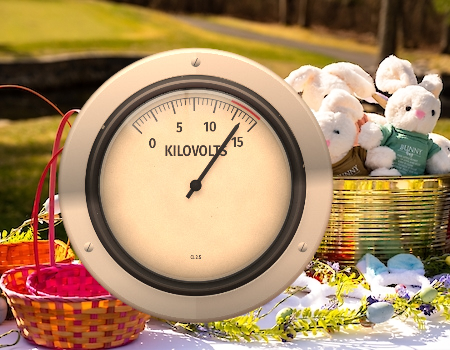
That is 13.5 kV
